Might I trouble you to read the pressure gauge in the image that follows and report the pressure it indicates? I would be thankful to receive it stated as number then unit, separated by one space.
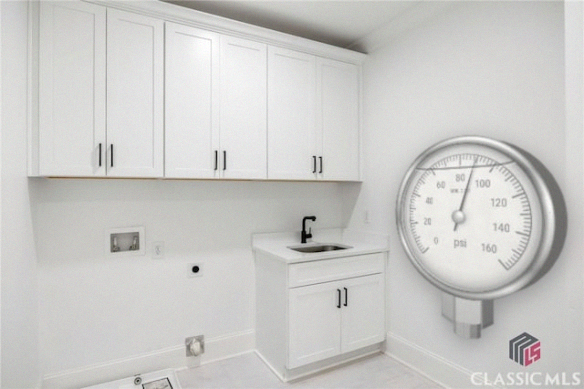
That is 90 psi
